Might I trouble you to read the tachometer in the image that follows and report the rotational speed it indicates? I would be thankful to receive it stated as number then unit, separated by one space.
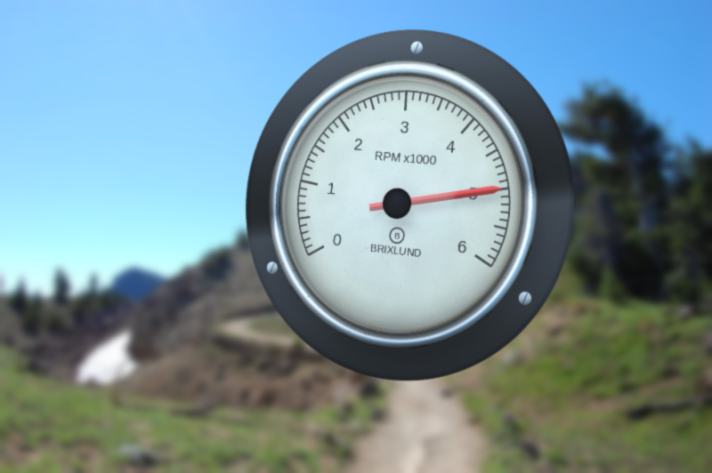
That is 5000 rpm
